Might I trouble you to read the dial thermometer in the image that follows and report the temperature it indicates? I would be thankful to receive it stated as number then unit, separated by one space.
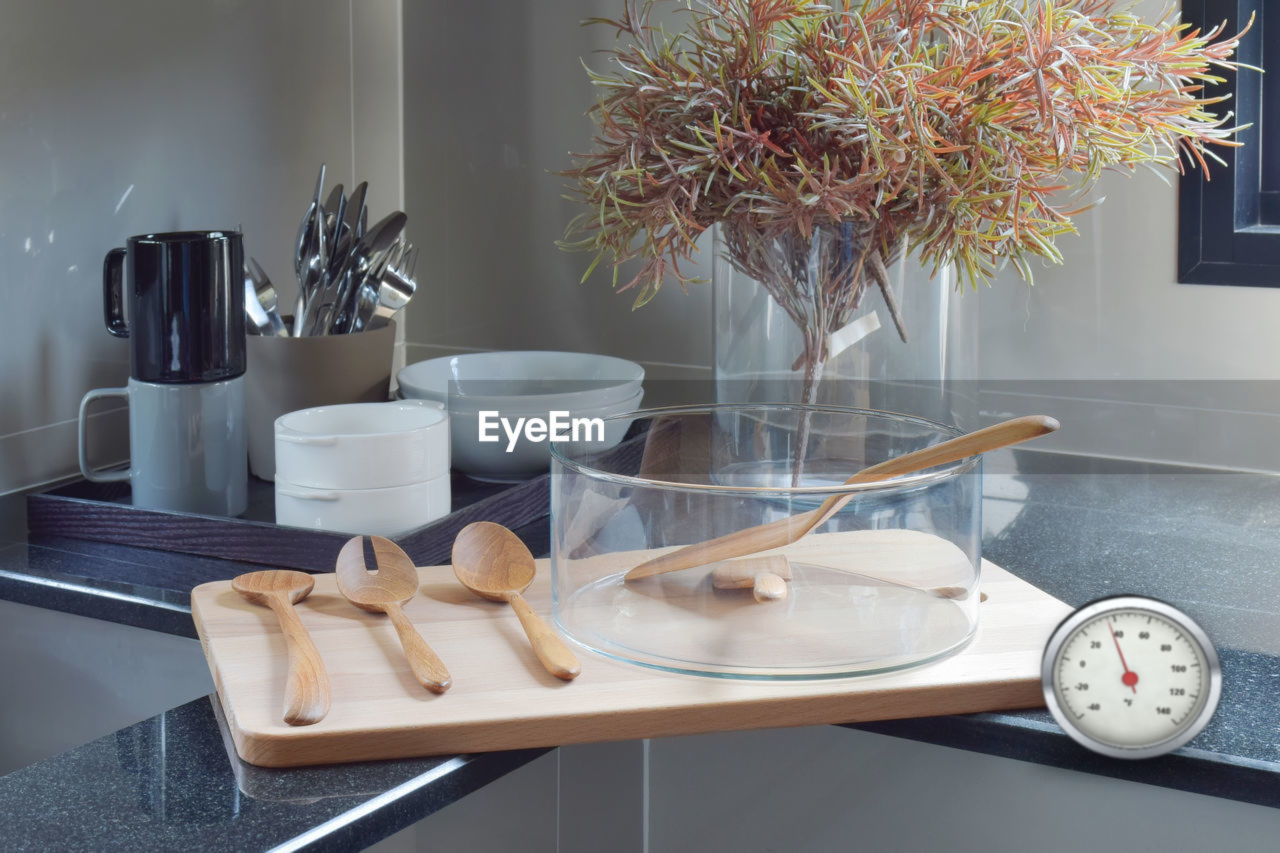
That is 36 °F
